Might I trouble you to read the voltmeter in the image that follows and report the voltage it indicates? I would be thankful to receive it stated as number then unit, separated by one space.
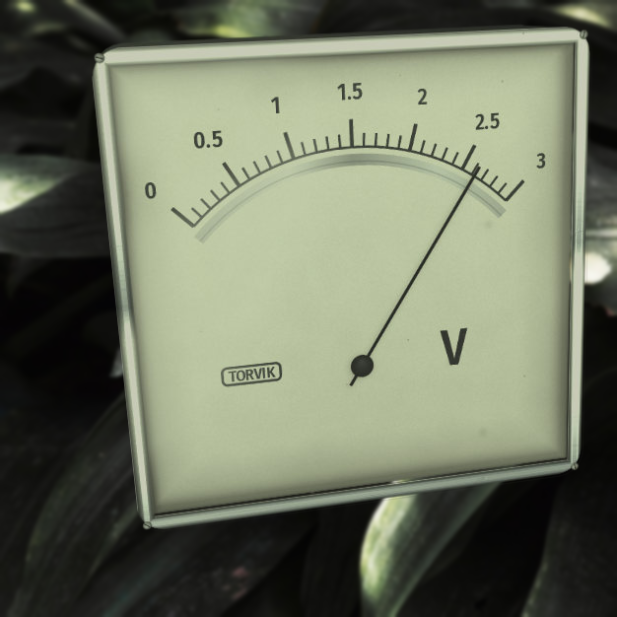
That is 2.6 V
